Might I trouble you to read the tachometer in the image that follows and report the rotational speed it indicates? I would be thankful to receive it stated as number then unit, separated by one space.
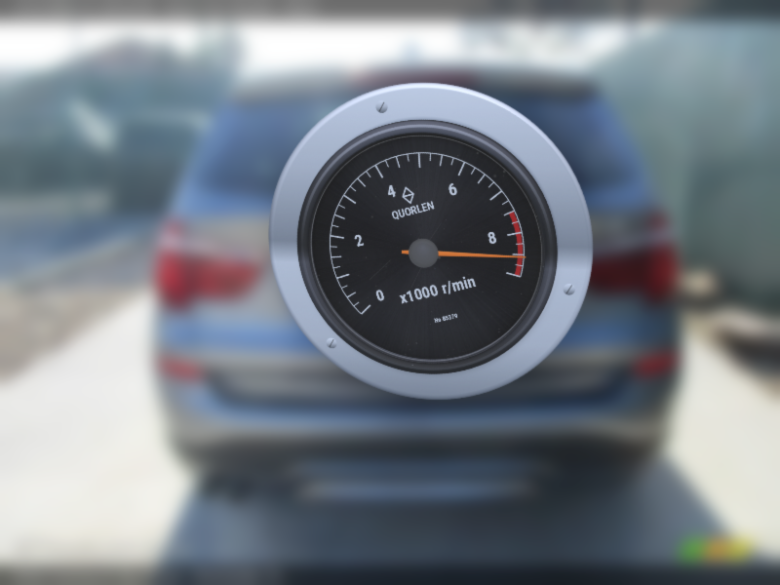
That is 8500 rpm
